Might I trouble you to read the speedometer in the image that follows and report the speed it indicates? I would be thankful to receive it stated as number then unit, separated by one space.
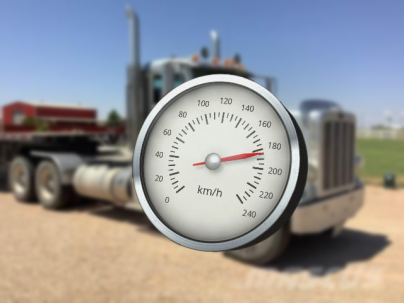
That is 185 km/h
